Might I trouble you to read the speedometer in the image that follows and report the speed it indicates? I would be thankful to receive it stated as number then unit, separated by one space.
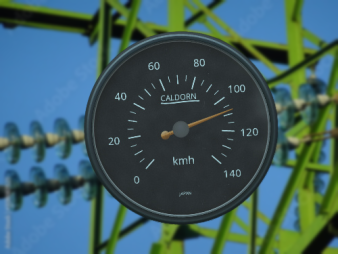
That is 107.5 km/h
